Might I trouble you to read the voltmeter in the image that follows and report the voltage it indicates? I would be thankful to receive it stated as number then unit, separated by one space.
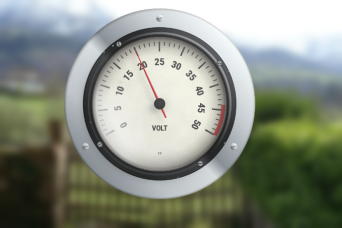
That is 20 V
